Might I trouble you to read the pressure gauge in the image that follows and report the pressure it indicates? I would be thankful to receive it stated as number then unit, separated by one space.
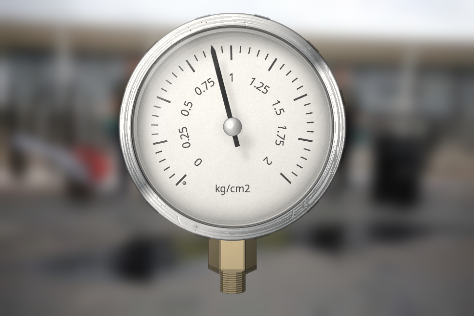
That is 0.9 kg/cm²
